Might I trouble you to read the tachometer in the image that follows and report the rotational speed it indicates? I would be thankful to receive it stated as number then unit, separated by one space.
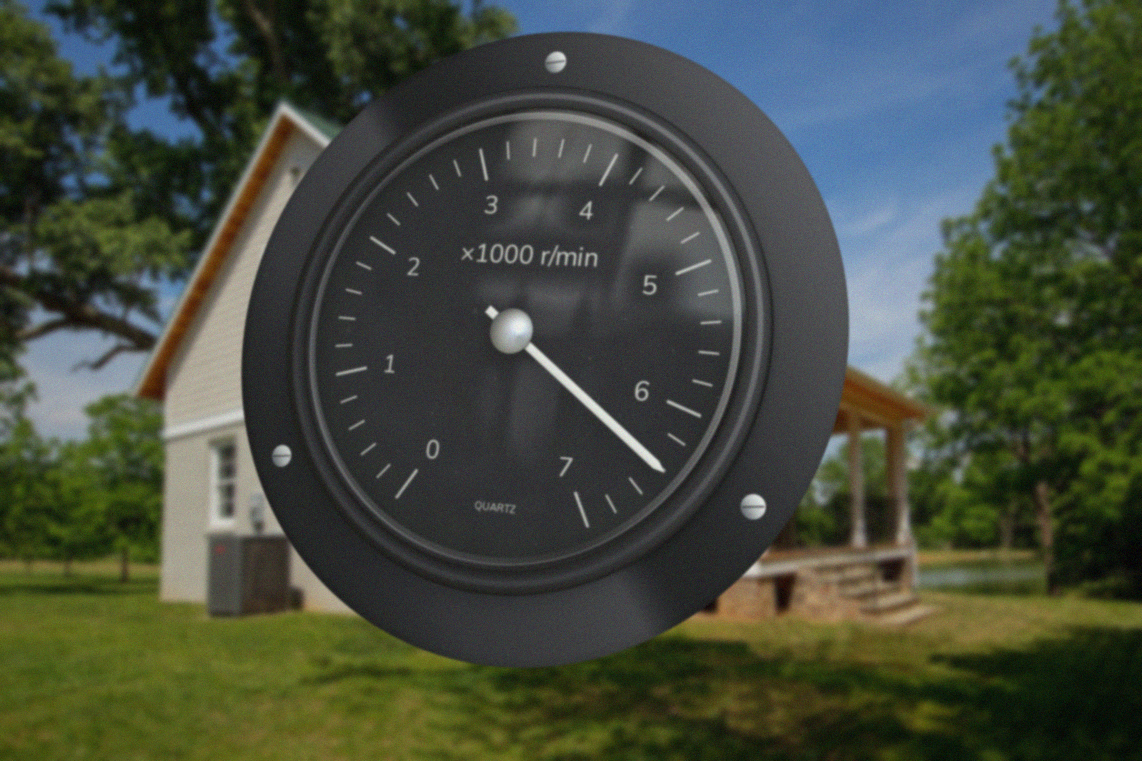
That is 6400 rpm
